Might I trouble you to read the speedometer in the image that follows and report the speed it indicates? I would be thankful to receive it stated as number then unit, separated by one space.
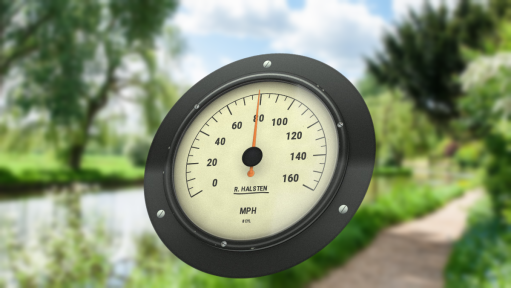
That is 80 mph
